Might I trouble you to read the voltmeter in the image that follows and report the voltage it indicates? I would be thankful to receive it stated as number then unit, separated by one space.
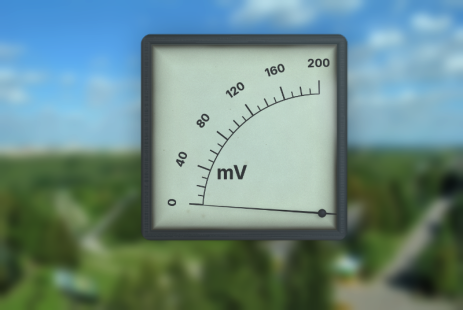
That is 0 mV
